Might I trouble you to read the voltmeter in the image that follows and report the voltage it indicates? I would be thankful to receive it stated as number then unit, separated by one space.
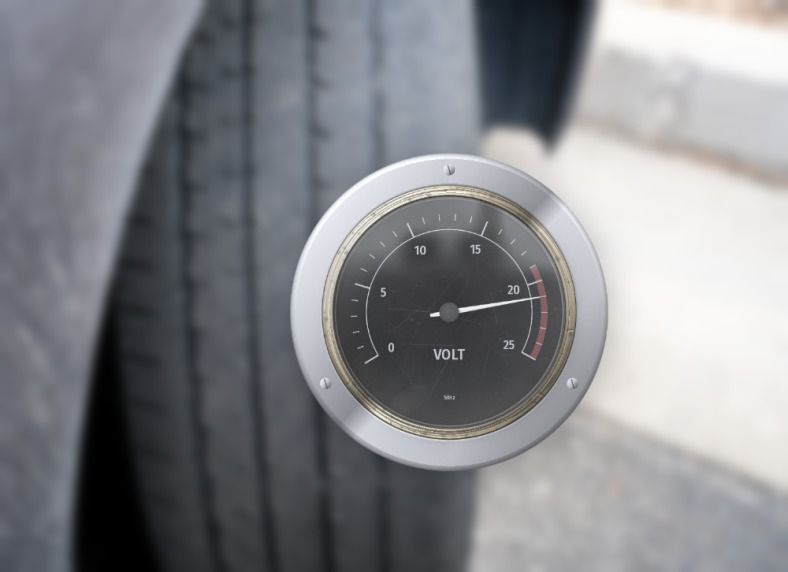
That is 21 V
